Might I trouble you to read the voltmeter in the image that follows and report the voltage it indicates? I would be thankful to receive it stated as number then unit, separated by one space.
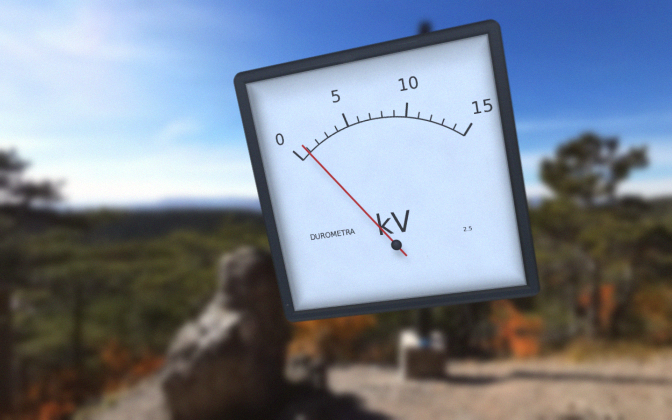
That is 1 kV
